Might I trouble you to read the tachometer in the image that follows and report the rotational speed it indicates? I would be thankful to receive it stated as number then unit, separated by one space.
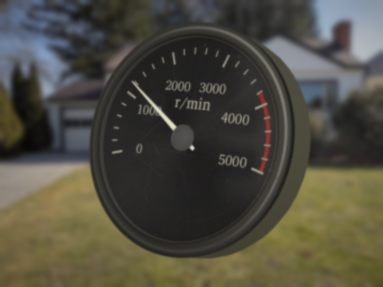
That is 1200 rpm
